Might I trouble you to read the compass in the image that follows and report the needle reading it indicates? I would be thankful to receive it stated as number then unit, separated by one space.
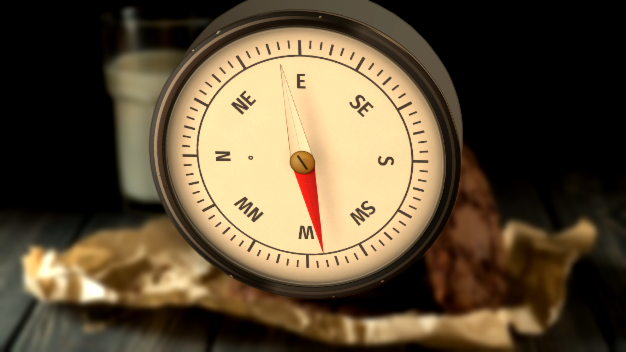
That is 260 °
